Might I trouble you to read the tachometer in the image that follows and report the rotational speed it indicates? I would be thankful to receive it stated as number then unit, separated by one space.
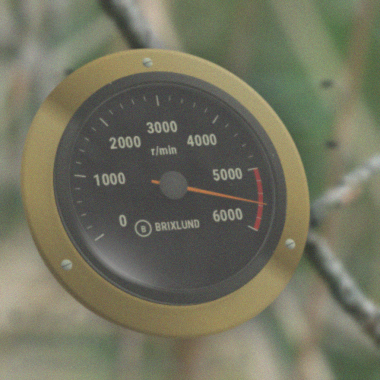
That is 5600 rpm
